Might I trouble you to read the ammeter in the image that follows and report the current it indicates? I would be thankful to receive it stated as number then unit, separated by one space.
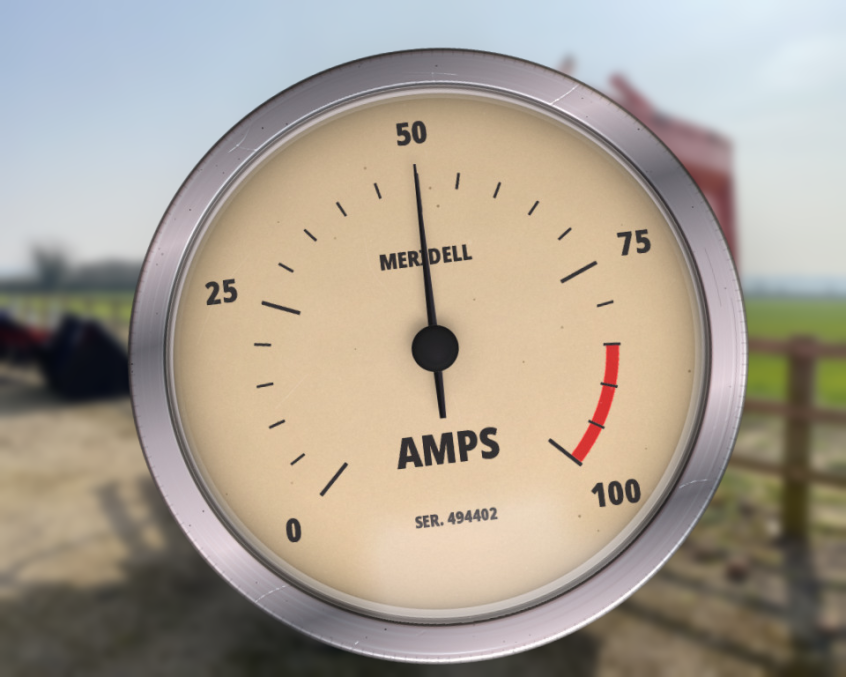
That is 50 A
